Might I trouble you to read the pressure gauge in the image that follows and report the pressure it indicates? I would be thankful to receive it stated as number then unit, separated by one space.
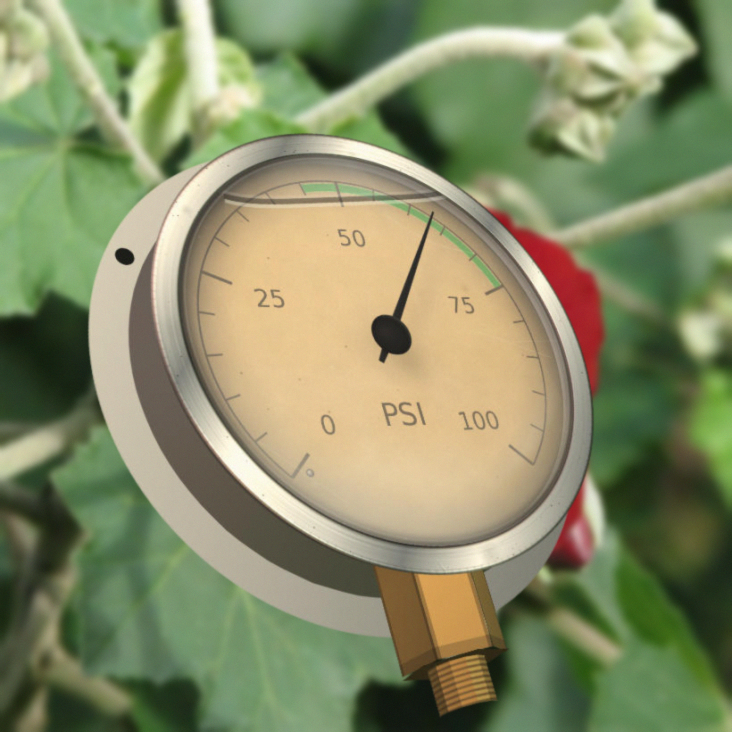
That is 62.5 psi
